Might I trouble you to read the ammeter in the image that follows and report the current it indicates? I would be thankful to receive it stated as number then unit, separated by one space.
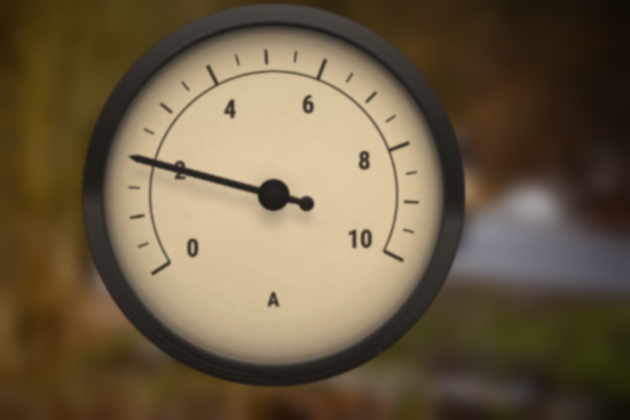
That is 2 A
